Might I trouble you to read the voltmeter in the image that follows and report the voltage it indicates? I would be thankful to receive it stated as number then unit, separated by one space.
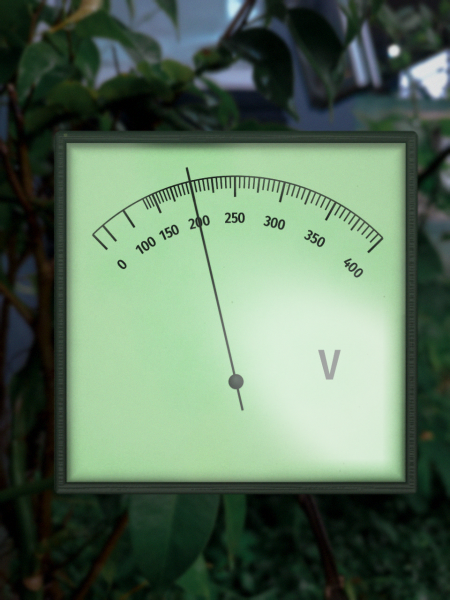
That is 200 V
